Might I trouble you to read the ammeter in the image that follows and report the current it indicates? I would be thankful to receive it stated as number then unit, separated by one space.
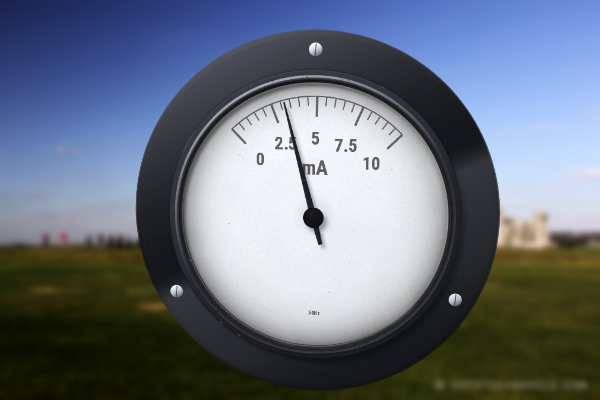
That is 3.25 mA
